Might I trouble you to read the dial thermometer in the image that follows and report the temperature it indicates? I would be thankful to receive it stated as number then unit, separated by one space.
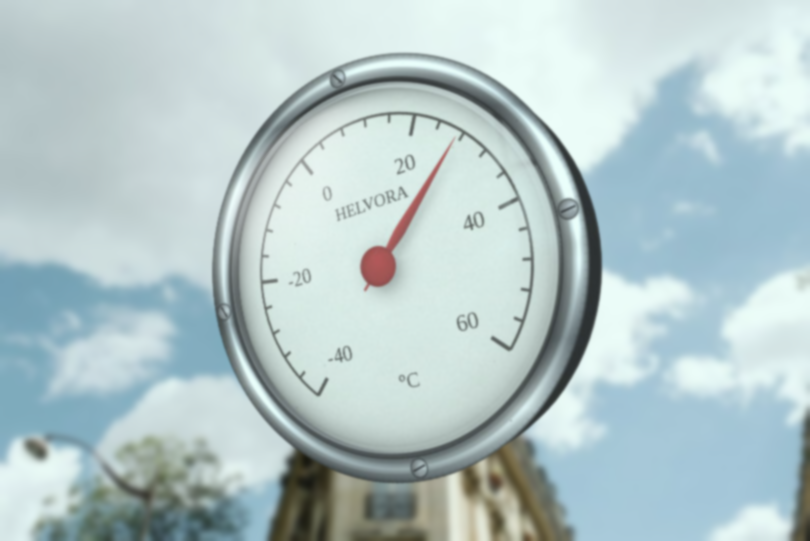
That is 28 °C
